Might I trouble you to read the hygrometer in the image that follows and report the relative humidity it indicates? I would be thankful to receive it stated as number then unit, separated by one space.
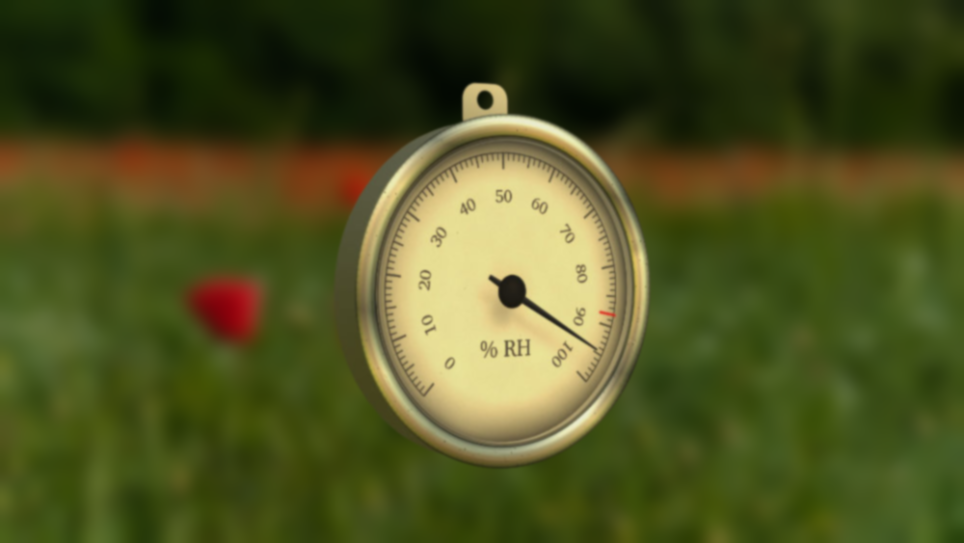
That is 95 %
